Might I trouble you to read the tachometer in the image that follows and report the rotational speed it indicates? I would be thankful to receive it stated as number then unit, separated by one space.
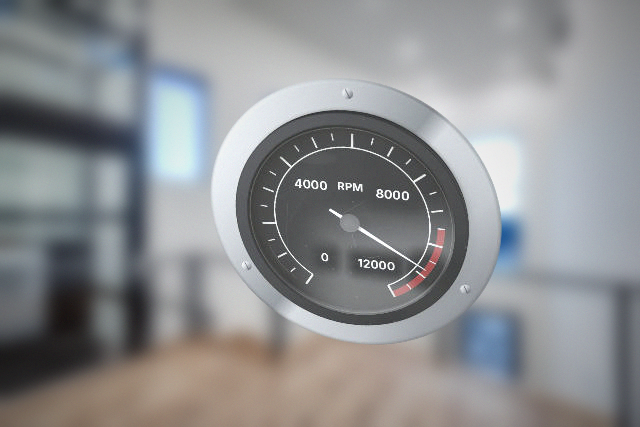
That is 10750 rpm
